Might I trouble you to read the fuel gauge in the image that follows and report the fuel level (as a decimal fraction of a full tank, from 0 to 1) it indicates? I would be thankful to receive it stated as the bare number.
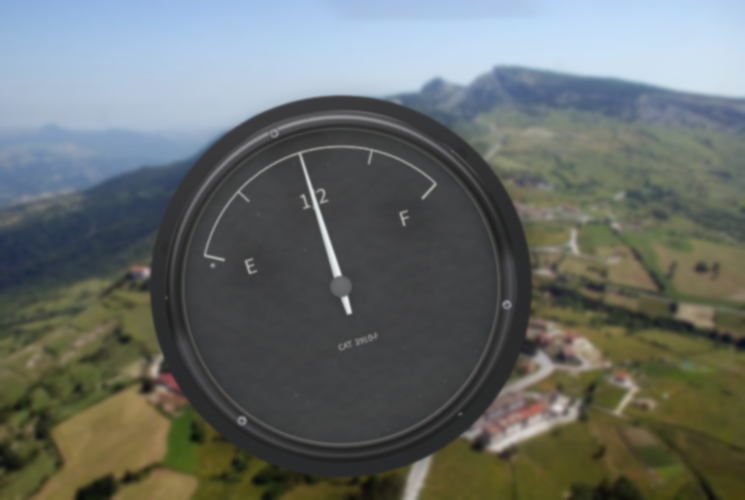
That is 0.5
